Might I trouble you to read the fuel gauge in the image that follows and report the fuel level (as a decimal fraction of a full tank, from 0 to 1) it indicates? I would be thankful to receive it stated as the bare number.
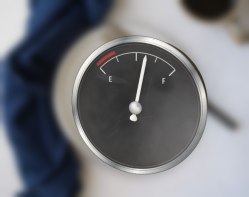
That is 0.625
